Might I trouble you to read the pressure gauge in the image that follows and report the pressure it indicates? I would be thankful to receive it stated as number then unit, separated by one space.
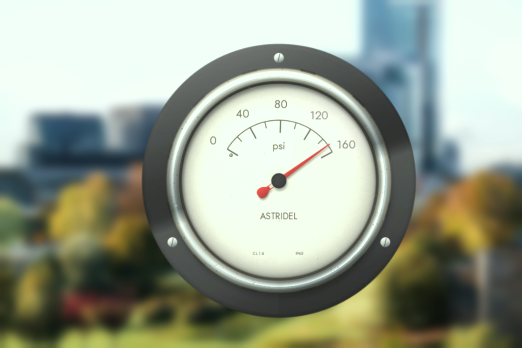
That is 150 psi
